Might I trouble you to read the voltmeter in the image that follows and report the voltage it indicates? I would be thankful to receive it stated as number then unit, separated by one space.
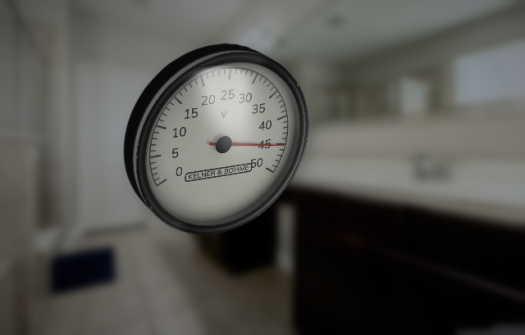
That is 45 V
